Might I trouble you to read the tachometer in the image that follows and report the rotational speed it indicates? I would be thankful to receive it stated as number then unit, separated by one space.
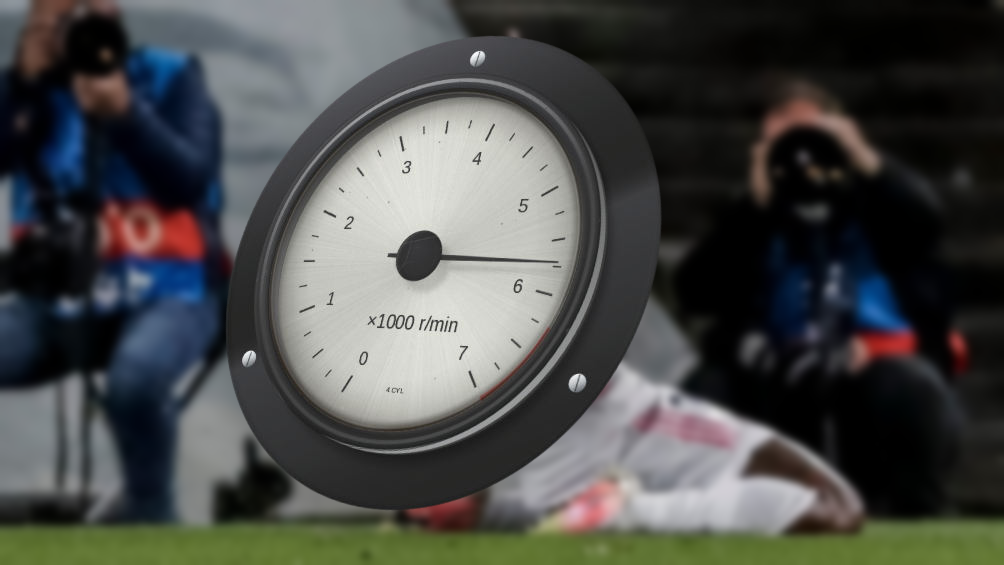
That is 5750 rpm
